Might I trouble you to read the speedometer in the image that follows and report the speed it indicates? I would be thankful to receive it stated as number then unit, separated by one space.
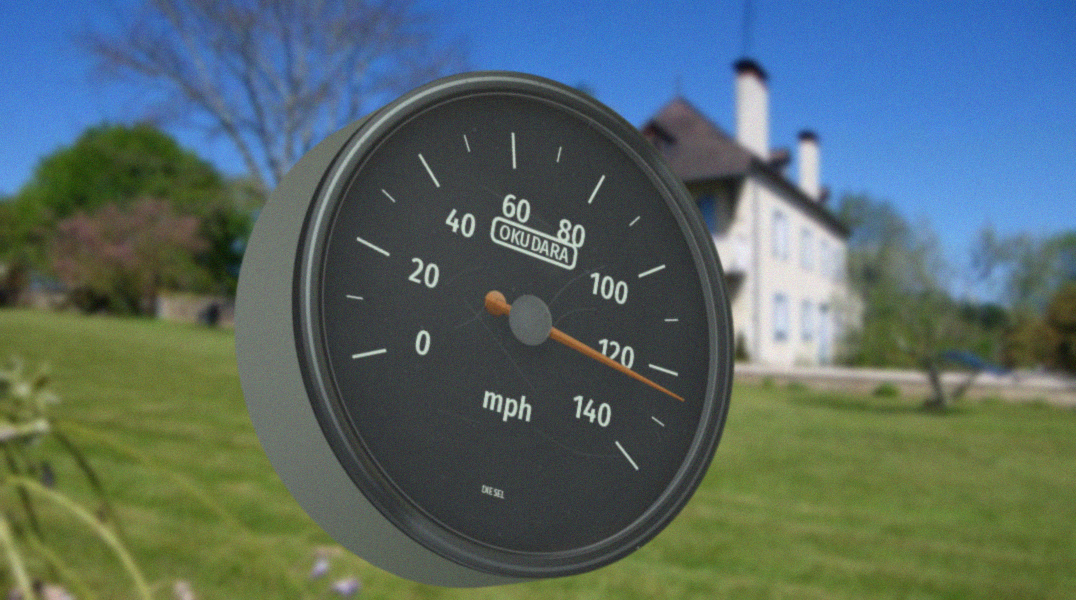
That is 125 mph
